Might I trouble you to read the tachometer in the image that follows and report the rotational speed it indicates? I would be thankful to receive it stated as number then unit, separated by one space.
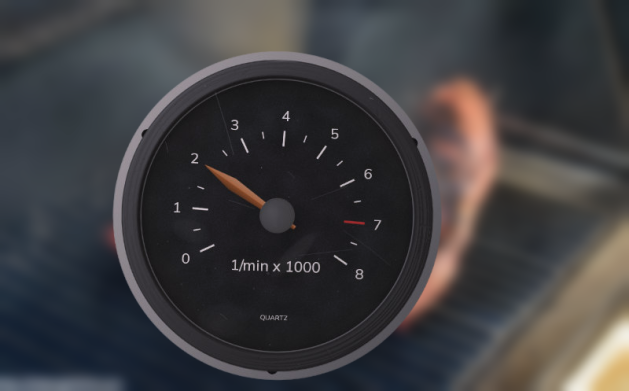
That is 2000 rpm
